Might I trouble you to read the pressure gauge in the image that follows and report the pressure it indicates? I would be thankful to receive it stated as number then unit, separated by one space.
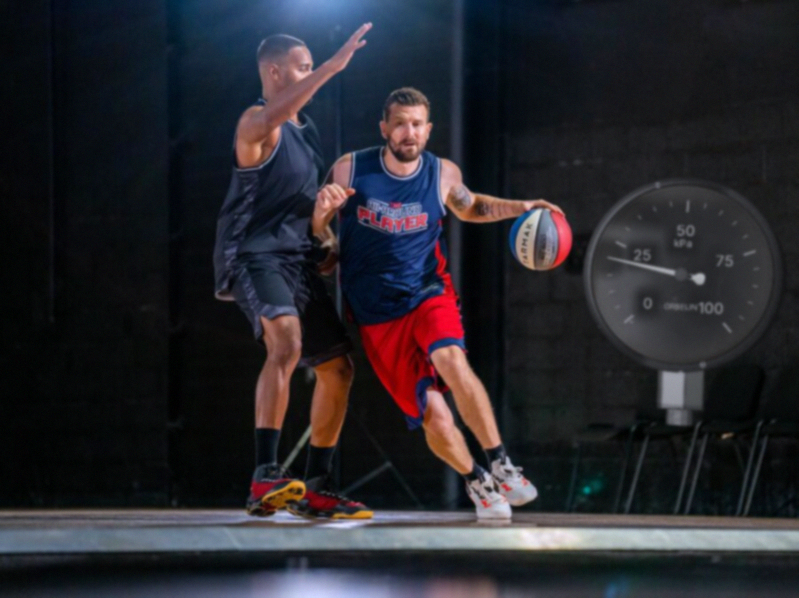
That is 20 kPa
